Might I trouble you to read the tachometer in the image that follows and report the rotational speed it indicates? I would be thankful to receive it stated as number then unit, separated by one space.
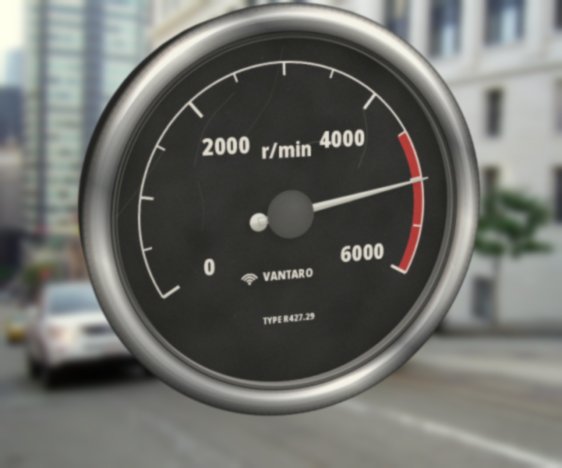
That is 5000 rpm
